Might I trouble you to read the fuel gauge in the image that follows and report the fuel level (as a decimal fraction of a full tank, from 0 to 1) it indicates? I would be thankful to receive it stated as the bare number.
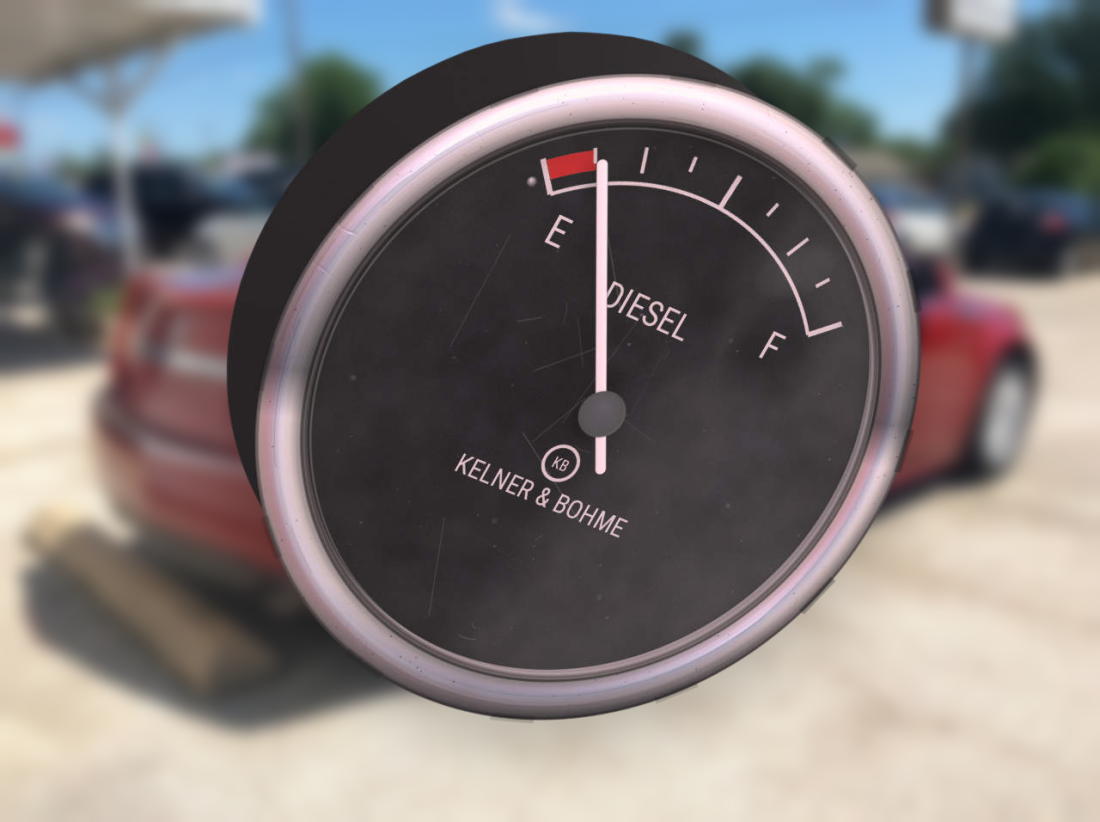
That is 0.125
